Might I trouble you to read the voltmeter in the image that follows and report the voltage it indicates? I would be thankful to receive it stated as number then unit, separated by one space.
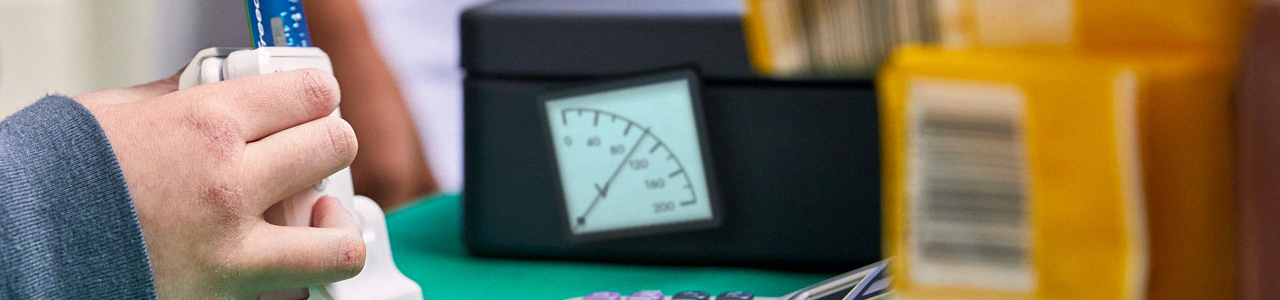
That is 100 V
